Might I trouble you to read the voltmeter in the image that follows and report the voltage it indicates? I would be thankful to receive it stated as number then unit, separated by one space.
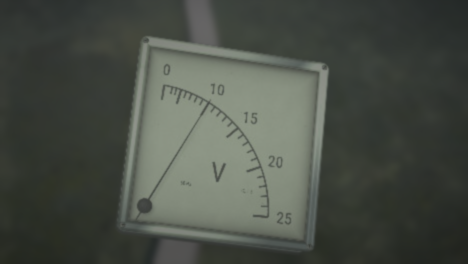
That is 10 V
